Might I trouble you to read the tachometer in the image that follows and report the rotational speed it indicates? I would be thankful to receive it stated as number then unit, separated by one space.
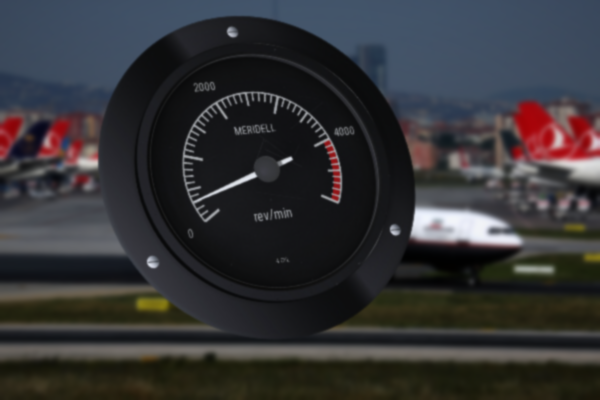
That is 300 rpm
